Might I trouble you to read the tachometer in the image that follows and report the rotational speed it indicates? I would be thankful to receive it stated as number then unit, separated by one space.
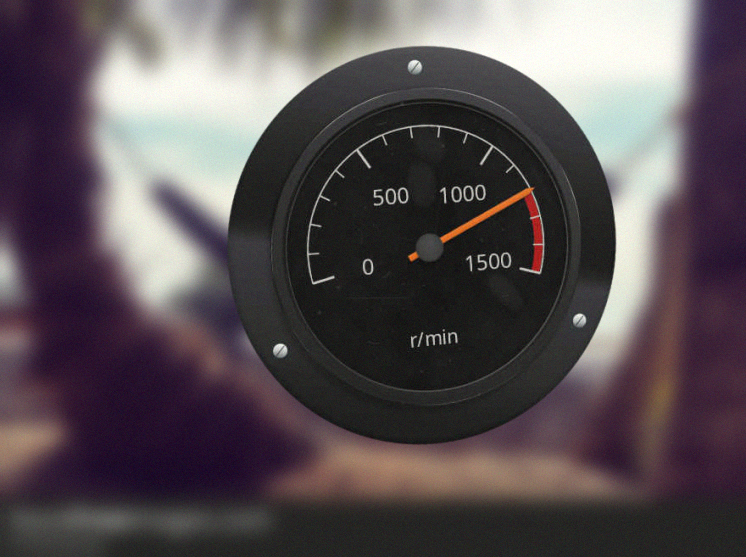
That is 1200 rpm
